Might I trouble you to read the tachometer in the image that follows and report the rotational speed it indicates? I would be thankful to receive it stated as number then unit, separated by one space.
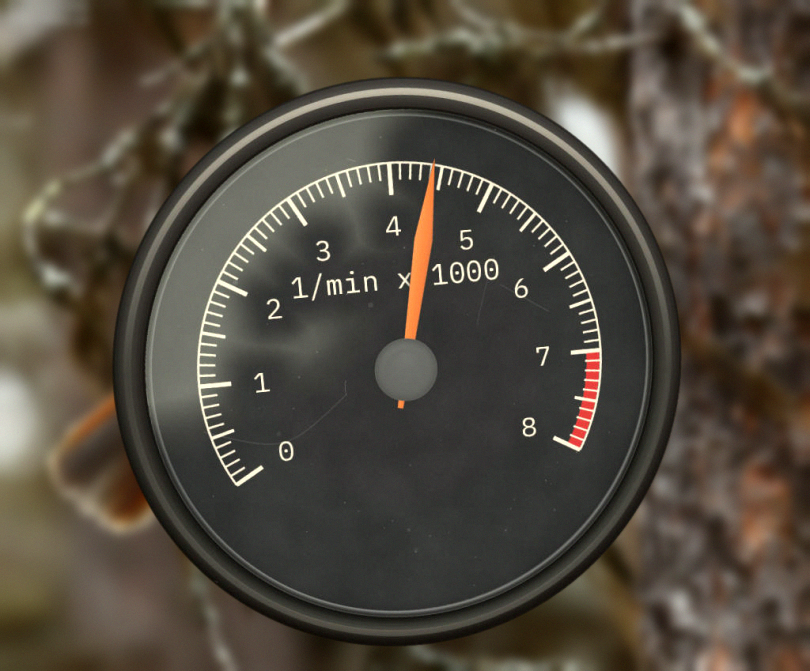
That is 4400 rpm
